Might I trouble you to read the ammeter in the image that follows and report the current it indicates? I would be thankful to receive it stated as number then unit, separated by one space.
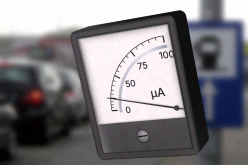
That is 25 µA
